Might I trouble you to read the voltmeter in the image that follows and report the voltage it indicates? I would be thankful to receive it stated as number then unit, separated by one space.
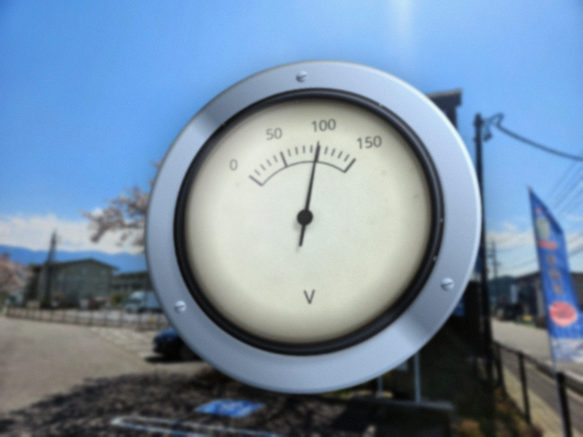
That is 100 V
